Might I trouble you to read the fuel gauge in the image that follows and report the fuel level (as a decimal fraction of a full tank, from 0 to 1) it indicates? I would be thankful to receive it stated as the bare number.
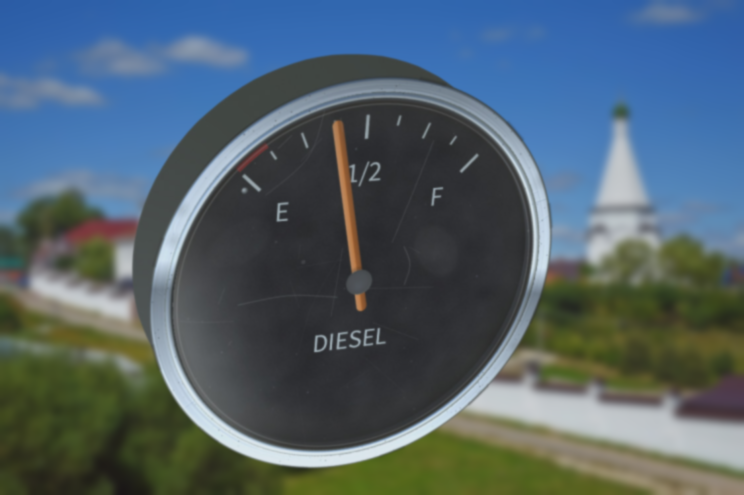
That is 0.375
